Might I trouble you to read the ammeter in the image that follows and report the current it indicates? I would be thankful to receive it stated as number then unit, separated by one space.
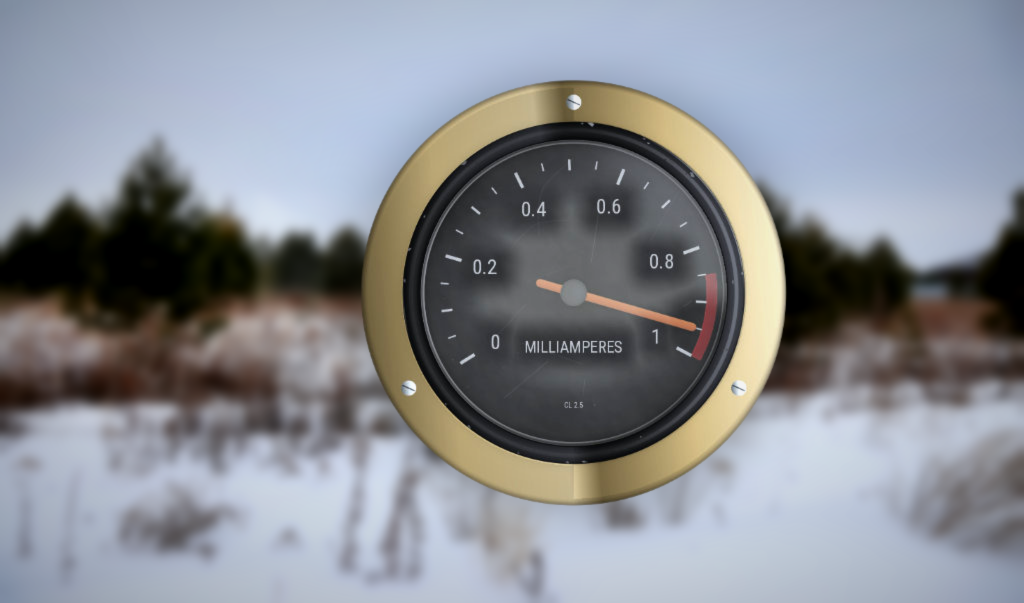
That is 0.95 mA
